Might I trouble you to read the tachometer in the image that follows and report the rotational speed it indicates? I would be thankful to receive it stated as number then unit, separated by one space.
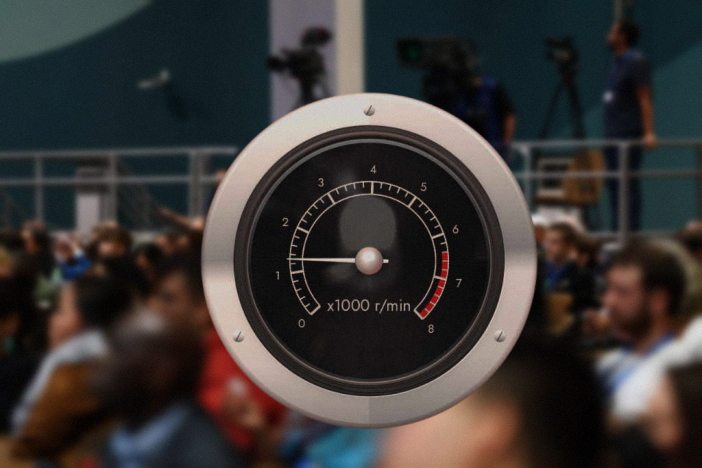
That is 1300 rpm
